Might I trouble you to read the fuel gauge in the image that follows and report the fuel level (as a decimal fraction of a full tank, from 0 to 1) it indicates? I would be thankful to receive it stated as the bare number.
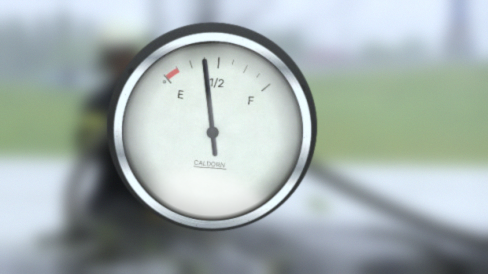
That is 0.375
